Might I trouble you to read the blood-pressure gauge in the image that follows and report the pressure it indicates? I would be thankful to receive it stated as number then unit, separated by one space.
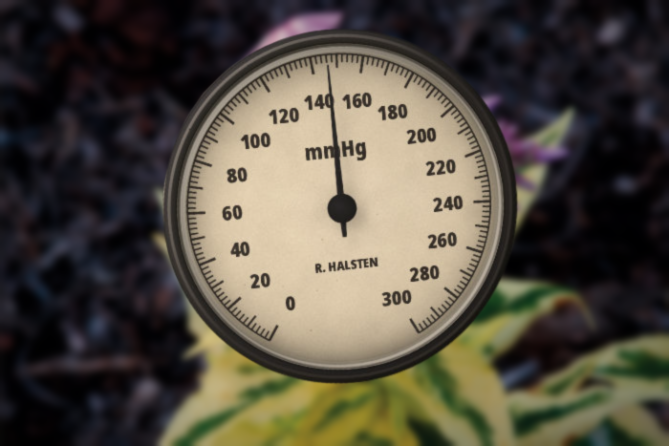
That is 146 mmHg
